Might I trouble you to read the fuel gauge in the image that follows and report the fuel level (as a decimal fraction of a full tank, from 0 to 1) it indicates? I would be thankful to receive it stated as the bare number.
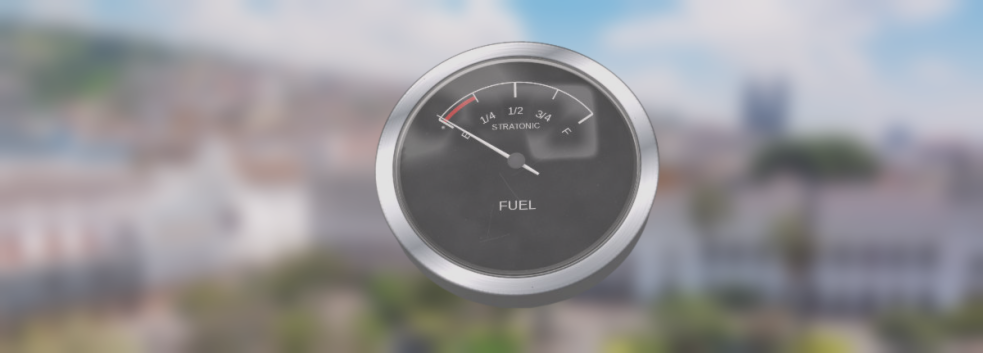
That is 0
